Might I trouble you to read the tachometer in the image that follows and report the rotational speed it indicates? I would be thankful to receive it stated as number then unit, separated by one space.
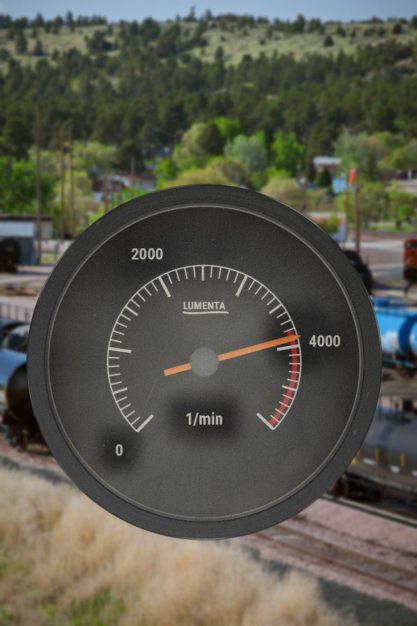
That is 3900 rpm
